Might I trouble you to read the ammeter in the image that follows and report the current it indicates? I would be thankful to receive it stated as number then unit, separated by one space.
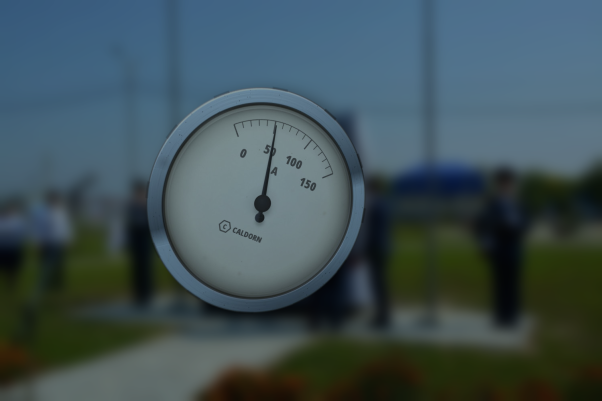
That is 50 A
